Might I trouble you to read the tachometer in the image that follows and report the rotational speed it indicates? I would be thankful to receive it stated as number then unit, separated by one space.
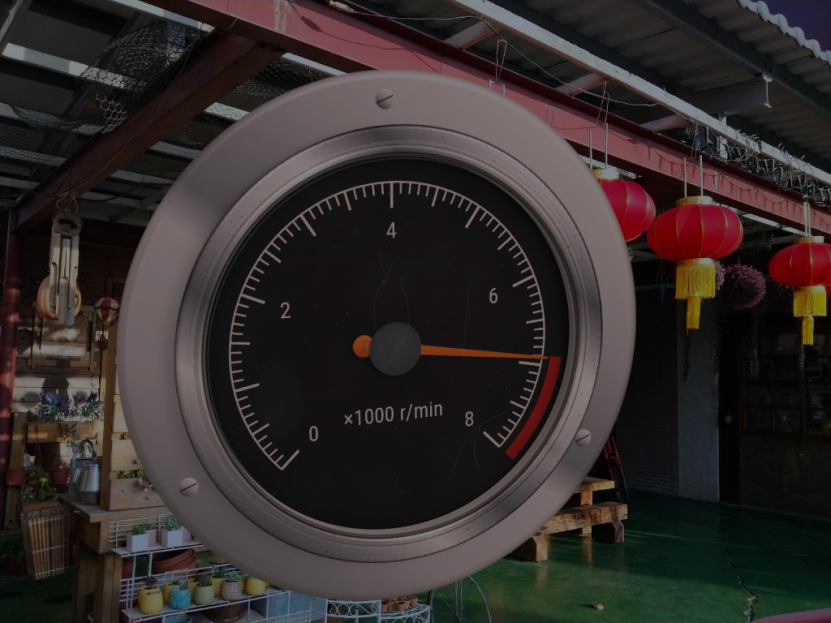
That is 6900 rpm
